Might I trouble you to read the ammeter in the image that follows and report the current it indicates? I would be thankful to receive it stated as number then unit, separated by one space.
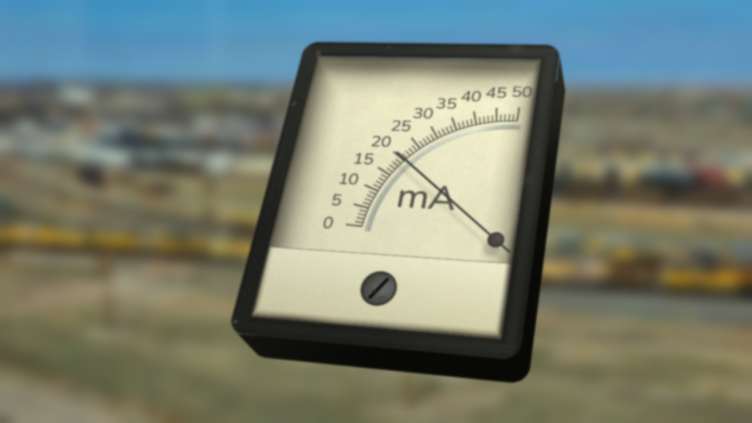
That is 20 mA
